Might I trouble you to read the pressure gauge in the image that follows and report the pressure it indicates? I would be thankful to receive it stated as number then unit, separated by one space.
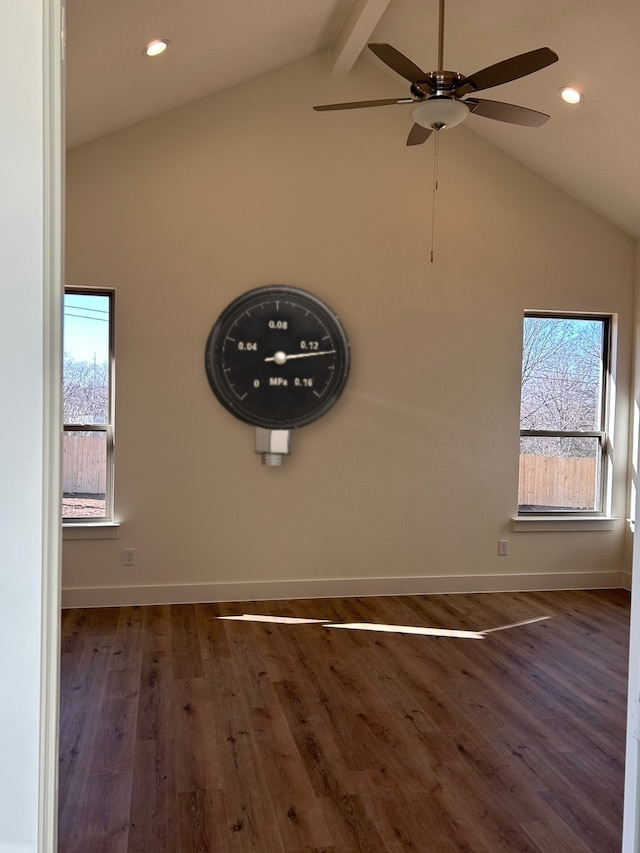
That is 0.13 MPa
